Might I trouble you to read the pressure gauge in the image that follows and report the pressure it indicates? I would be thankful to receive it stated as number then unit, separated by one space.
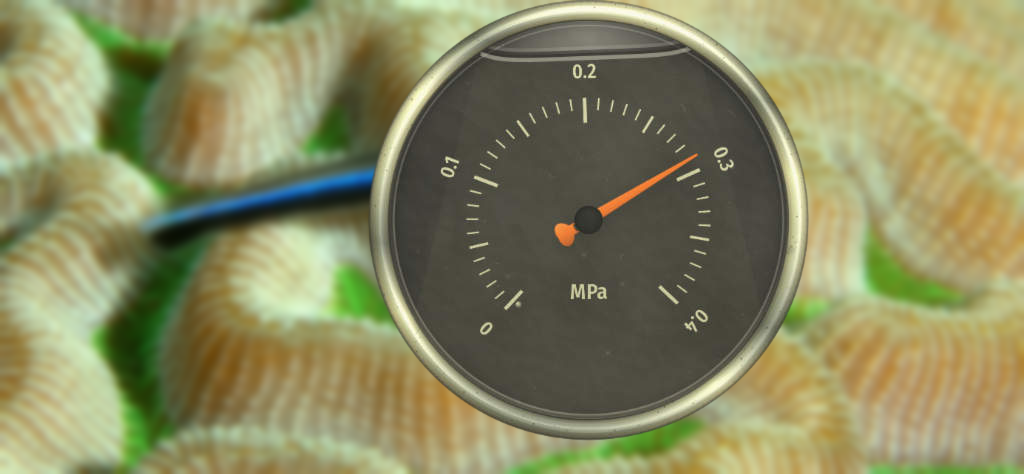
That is 0.29 MPa
